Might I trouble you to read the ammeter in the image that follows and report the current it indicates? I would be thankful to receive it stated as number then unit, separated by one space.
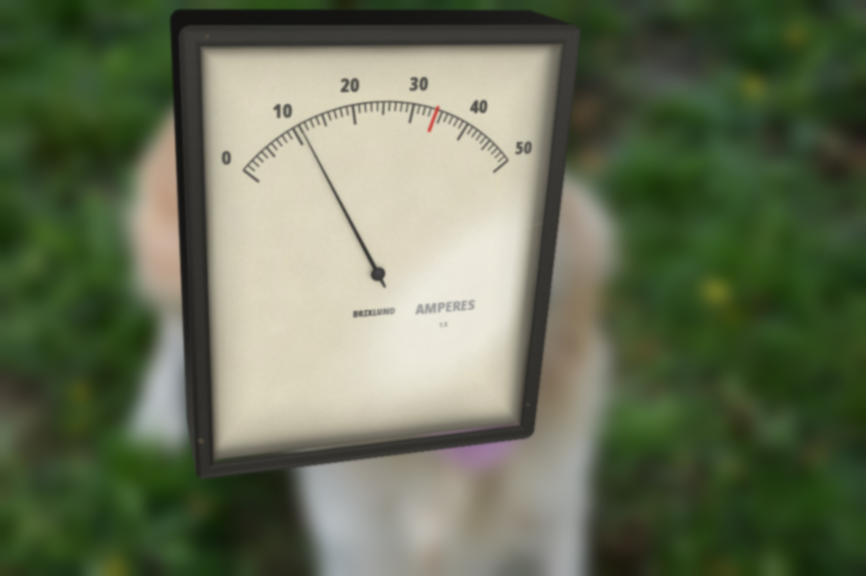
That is 11 A
